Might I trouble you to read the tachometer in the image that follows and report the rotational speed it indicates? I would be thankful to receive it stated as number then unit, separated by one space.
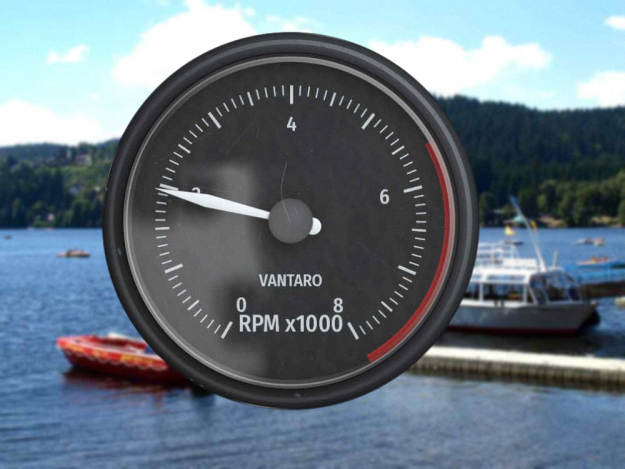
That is 1950 rpm
